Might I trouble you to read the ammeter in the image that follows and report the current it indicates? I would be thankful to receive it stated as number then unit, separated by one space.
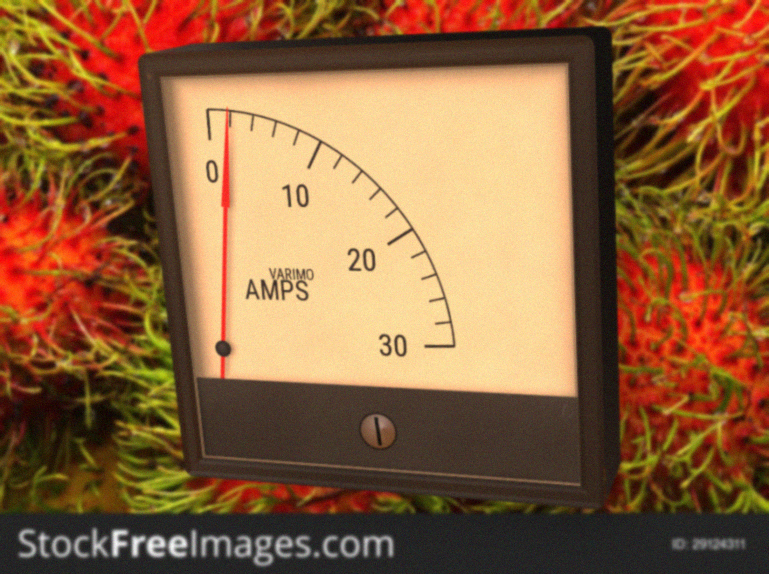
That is 2 A
